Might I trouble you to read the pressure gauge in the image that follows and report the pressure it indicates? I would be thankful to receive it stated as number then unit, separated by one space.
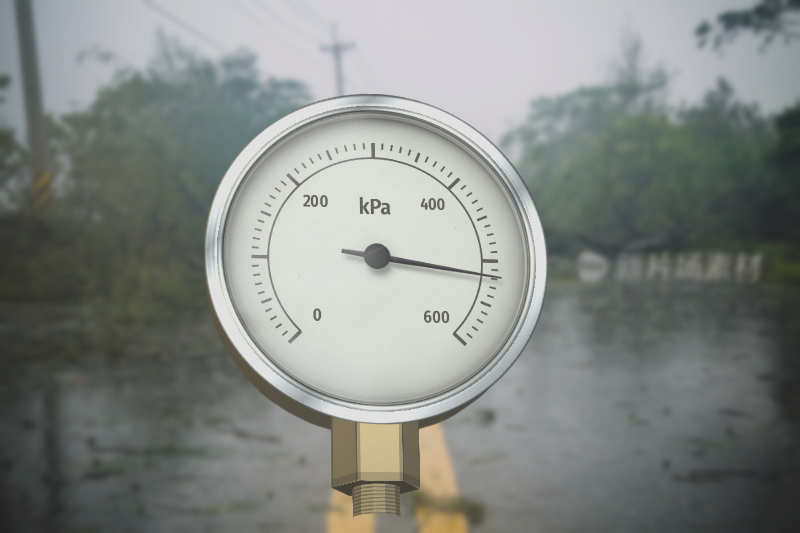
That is 520 kPa
